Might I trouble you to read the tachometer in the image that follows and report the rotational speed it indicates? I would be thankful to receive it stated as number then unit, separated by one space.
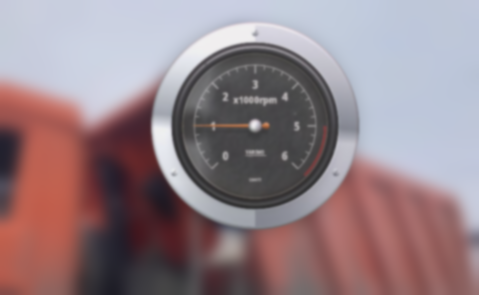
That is 1000 rpm
